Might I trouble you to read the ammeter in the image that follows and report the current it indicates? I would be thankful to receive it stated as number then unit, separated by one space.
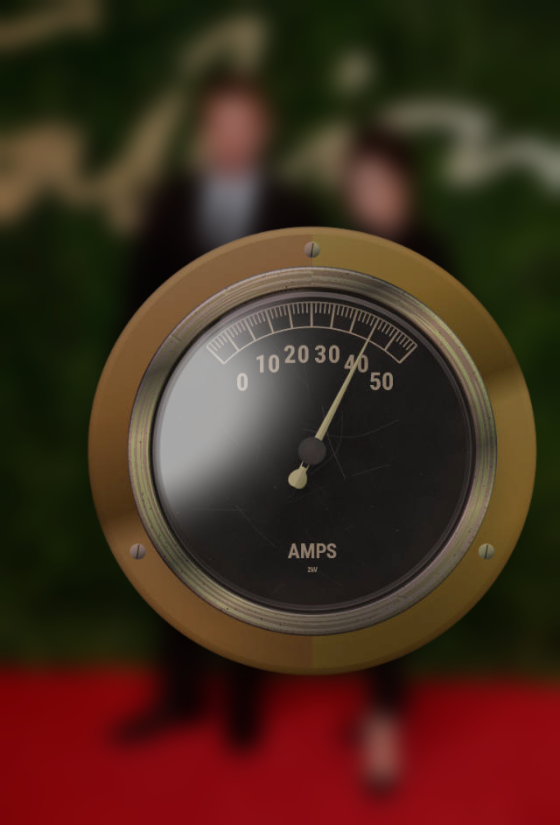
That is 40 A
